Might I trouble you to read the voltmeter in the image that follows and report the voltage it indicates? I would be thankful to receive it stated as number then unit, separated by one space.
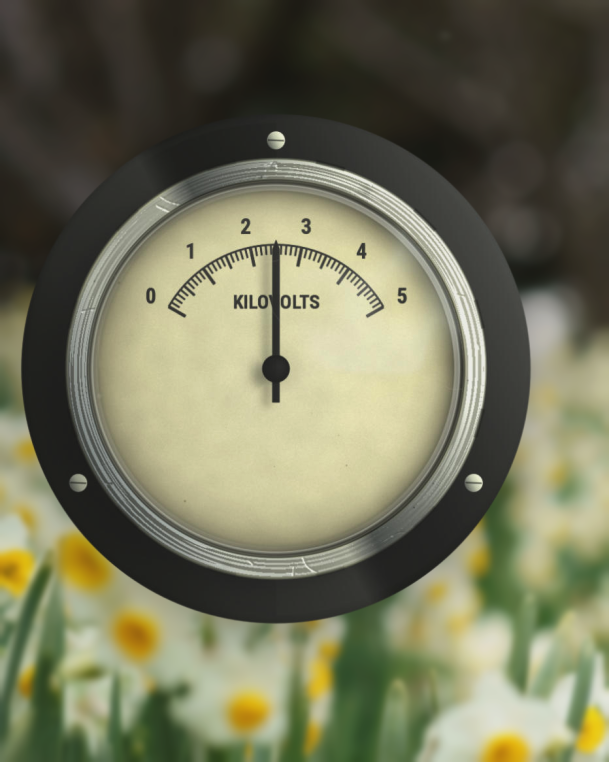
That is 2.5 kV
